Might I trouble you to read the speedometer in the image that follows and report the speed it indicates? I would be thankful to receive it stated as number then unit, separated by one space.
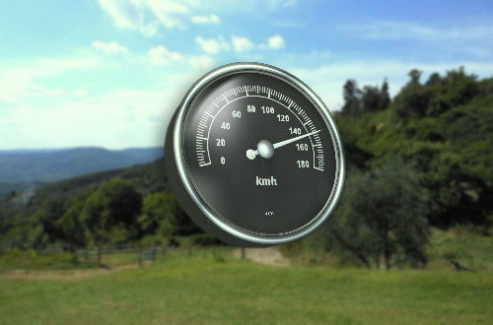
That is 150 km/h
